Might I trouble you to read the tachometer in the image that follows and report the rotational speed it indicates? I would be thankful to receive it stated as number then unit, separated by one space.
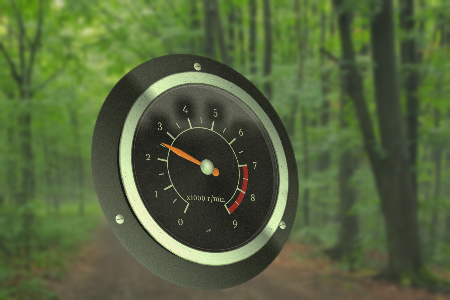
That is 2500 rpm
